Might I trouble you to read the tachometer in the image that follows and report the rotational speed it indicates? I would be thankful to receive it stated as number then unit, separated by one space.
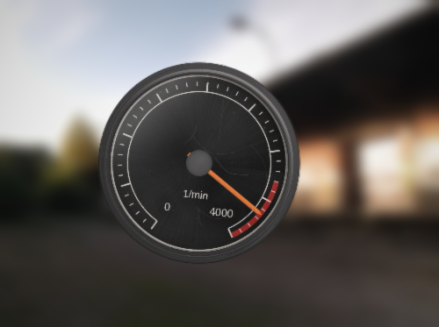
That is 3650 rpm
